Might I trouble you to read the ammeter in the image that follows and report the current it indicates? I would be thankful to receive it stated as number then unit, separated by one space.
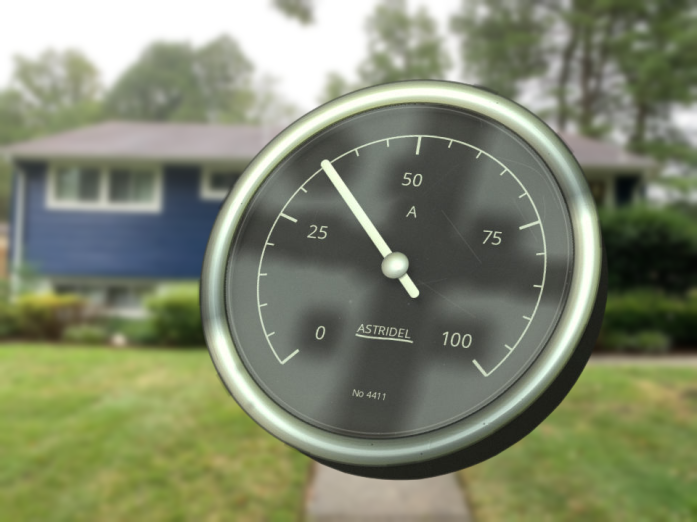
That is 35 A
